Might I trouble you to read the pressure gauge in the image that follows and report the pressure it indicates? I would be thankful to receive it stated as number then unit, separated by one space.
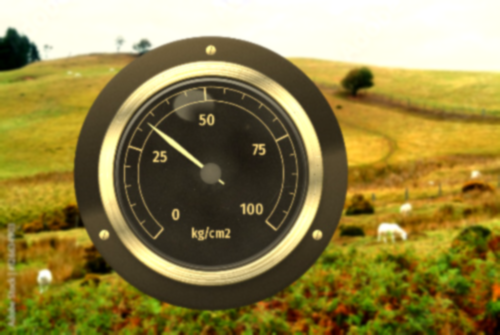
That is 32.5 kg/cm²
